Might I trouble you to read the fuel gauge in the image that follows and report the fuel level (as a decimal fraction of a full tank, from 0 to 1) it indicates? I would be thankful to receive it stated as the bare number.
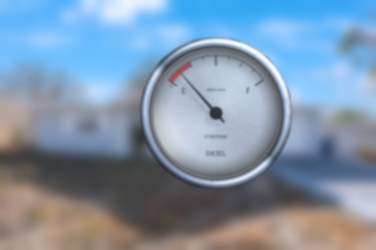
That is 0.125
